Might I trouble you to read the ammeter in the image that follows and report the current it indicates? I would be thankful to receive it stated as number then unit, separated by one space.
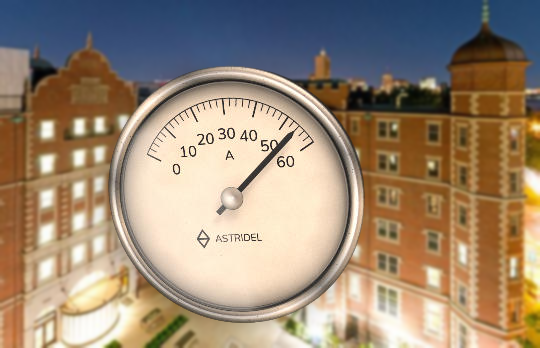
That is 54 A
